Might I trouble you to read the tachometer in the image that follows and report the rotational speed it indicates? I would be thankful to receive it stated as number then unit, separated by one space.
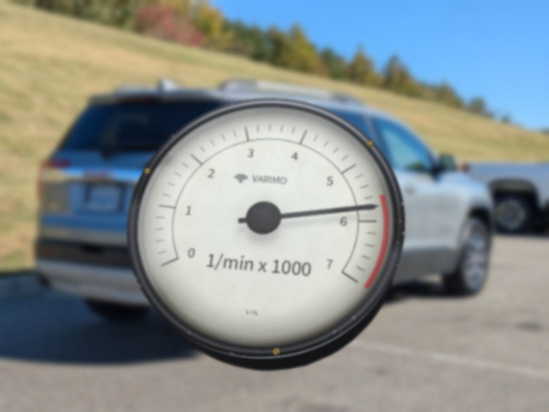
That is 5800 rpm
